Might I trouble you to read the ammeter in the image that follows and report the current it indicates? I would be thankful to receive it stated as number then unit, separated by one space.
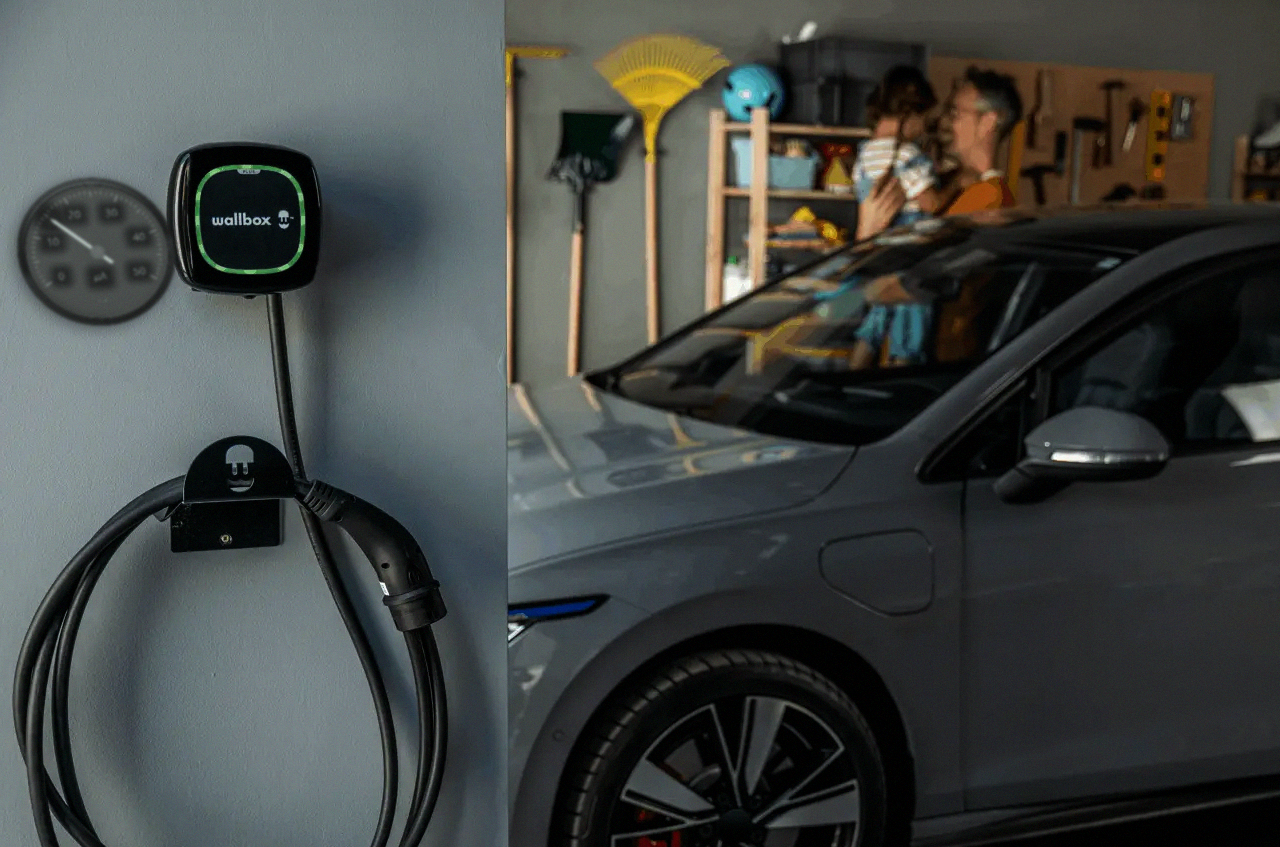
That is 15 µA
